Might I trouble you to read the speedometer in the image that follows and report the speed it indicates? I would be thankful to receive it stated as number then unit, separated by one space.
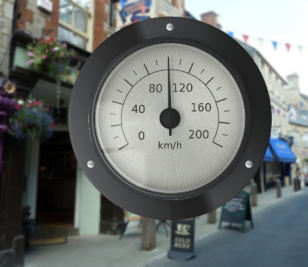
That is 100 km/h
